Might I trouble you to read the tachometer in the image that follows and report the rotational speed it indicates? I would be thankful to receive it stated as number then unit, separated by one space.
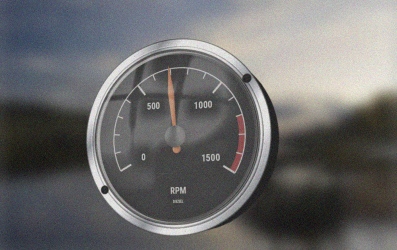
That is 700 rpm
